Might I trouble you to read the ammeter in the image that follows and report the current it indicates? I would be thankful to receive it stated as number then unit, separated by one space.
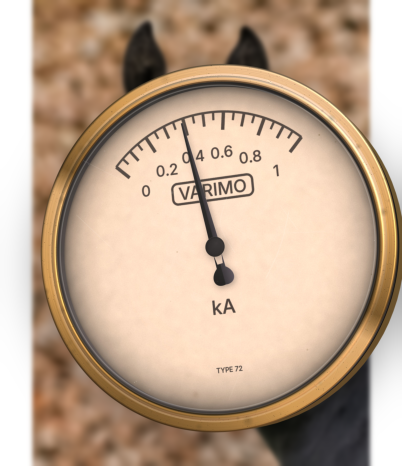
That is 0.4 kA
